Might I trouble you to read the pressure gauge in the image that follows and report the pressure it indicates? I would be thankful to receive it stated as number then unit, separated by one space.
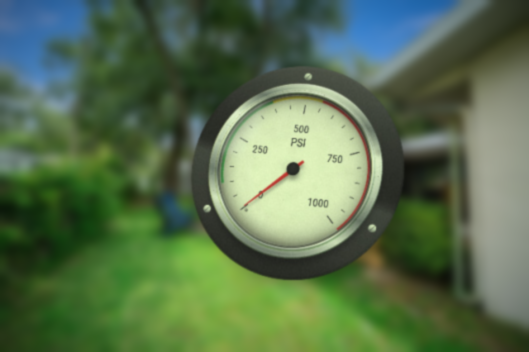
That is 0 psi
